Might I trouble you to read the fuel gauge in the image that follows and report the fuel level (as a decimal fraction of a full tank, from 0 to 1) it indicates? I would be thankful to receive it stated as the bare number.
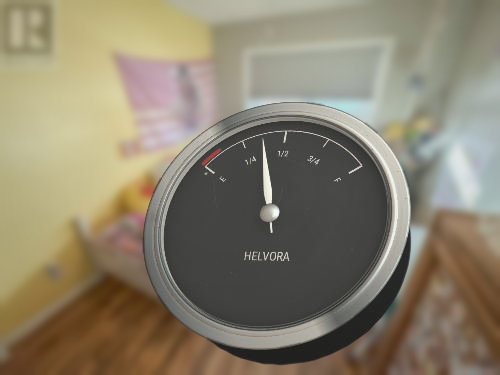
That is 0.375
